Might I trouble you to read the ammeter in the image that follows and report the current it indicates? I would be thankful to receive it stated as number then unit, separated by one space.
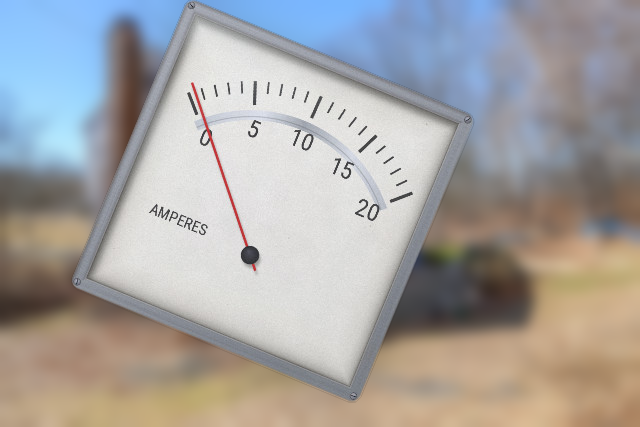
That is 0.5 A
